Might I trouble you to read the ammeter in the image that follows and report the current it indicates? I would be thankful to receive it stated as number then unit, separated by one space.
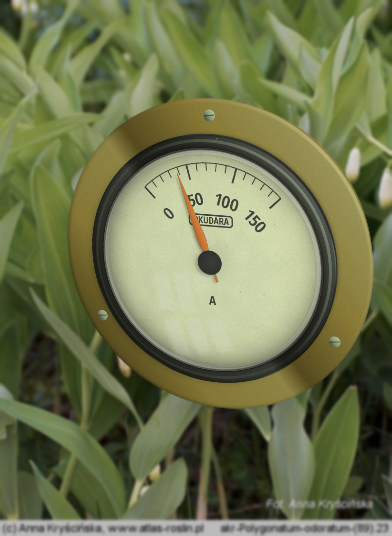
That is 40 A
